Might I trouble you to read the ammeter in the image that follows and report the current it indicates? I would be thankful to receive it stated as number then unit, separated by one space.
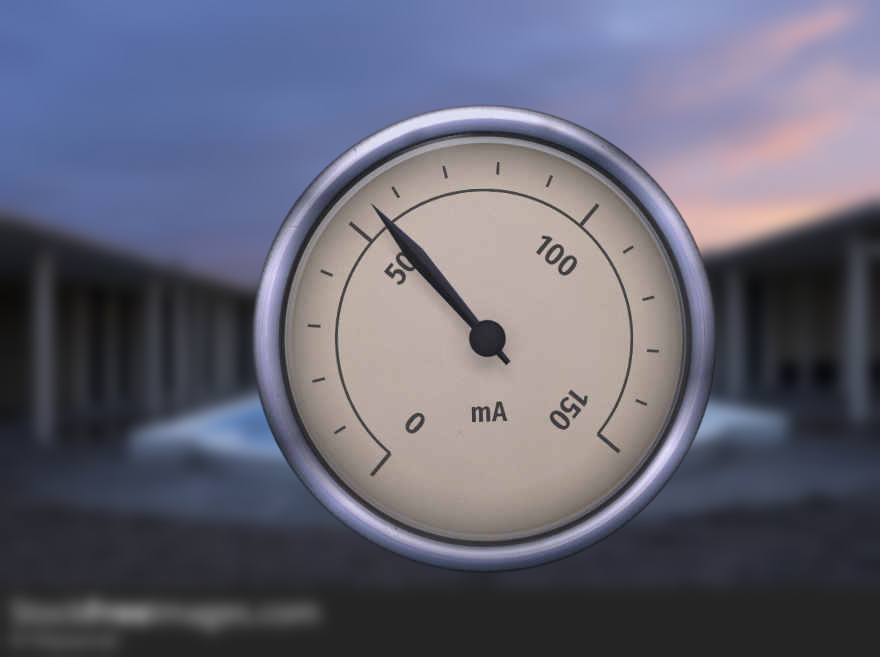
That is 55 mA
